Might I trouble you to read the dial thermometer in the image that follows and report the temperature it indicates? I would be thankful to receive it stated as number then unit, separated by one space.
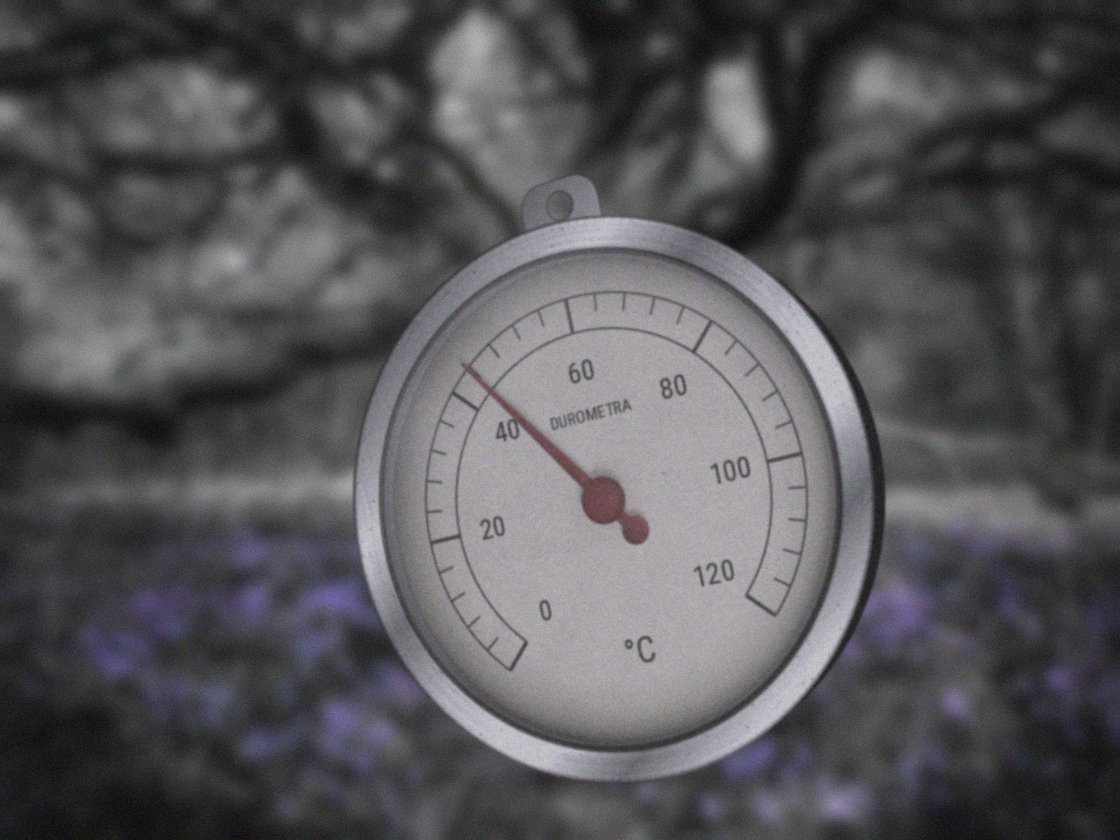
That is 44 °C
